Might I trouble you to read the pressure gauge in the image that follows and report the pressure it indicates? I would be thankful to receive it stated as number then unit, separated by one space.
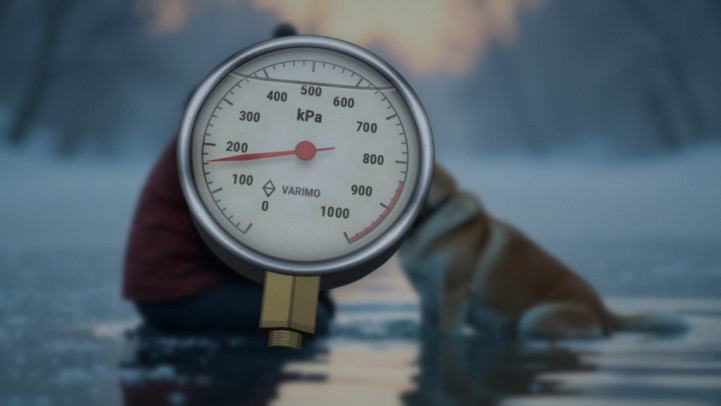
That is 160 kPa
